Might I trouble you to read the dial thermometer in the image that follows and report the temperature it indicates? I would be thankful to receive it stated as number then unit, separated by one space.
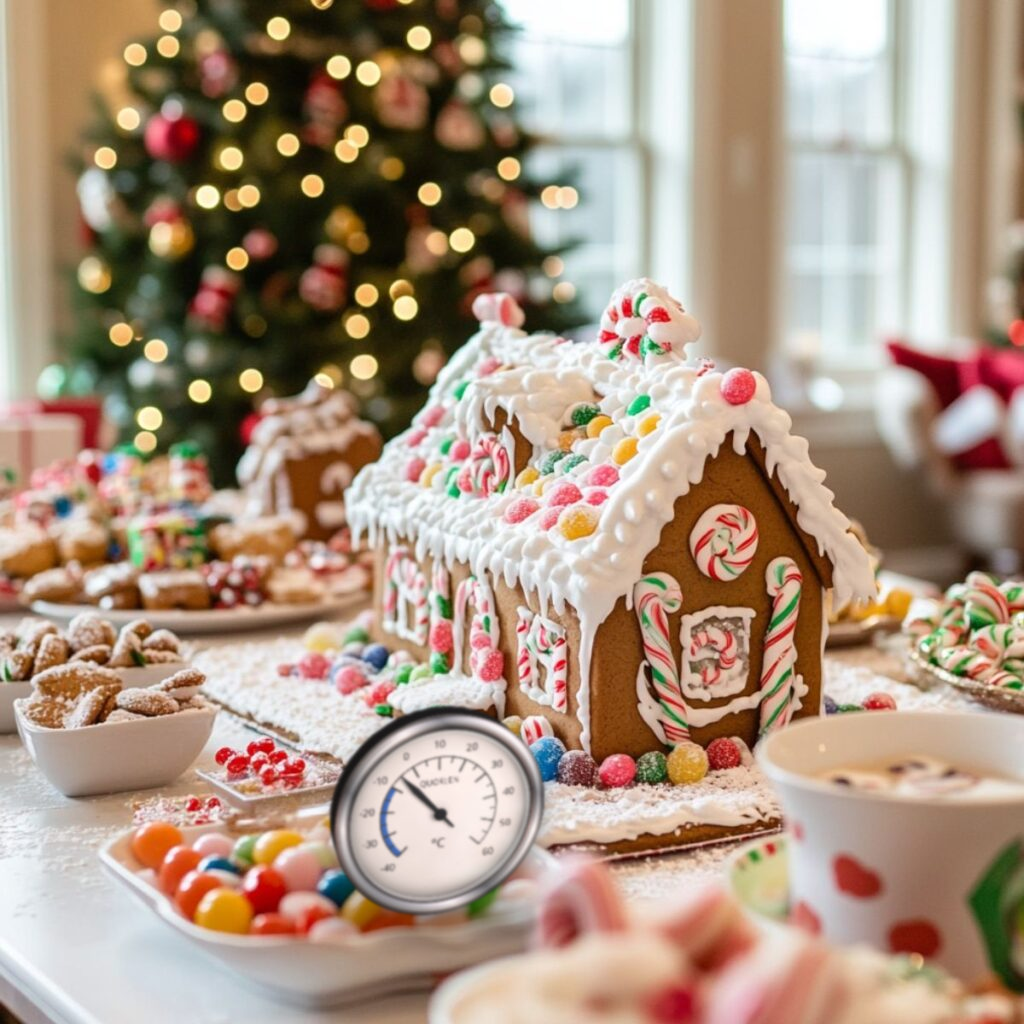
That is -5 °C
